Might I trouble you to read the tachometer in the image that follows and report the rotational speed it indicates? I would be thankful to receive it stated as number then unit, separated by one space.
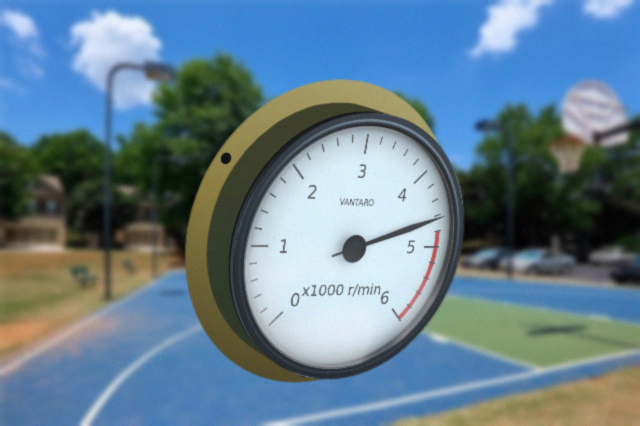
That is 4600 rpm
